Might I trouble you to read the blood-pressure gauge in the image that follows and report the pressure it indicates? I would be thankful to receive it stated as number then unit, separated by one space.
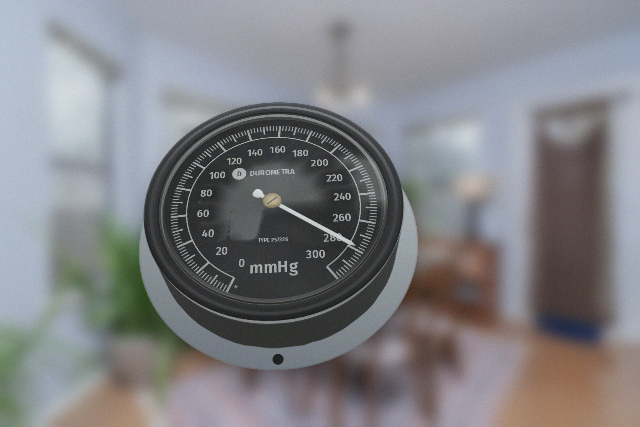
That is 280 mmHg
